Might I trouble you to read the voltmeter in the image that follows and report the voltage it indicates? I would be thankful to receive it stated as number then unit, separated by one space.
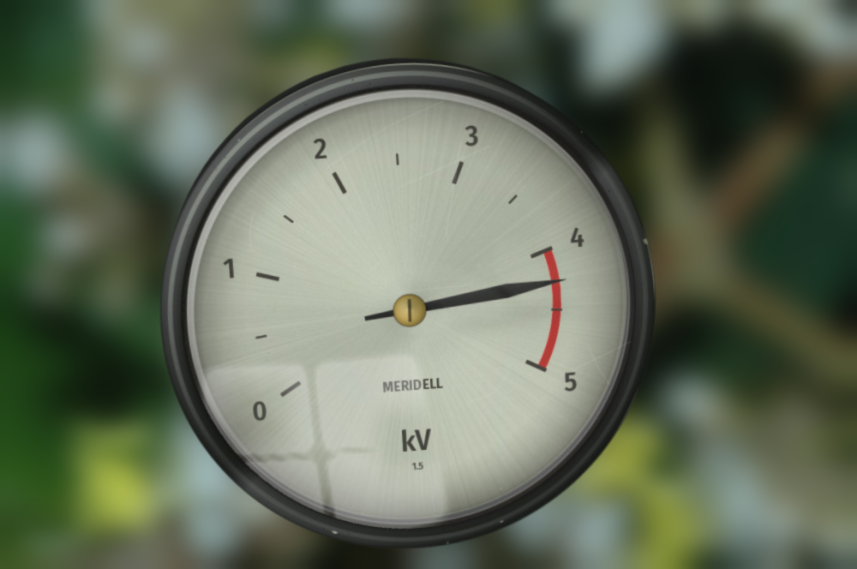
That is 4.25 kV
